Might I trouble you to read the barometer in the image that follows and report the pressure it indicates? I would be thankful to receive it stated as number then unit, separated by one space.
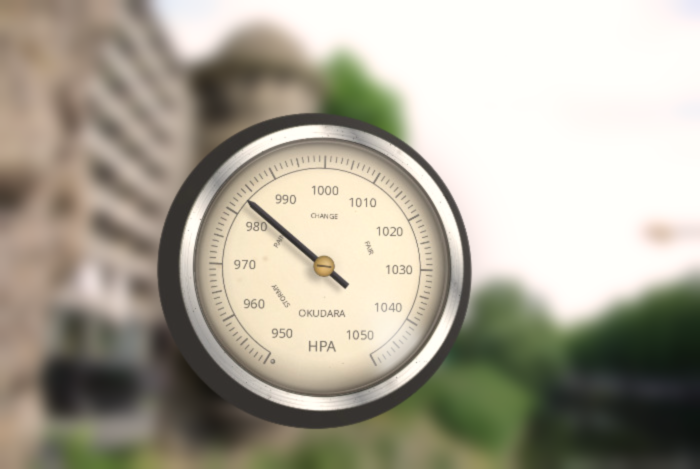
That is 983 hPa
